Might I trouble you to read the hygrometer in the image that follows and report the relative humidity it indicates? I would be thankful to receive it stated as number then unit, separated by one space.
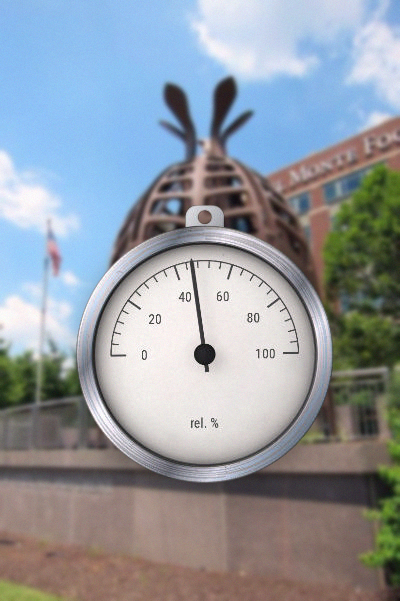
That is 46 %
